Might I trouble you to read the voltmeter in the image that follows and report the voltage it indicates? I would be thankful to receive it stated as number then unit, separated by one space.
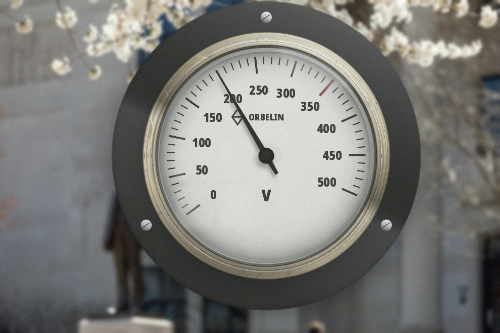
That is 200 V
